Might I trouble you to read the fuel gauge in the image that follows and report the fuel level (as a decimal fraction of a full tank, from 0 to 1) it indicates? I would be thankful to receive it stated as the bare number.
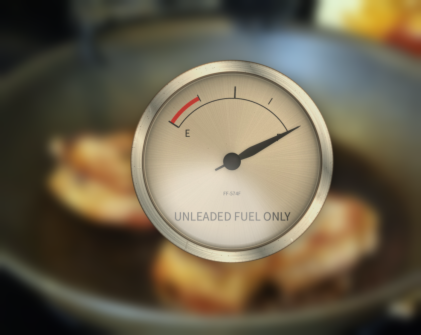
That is 1
